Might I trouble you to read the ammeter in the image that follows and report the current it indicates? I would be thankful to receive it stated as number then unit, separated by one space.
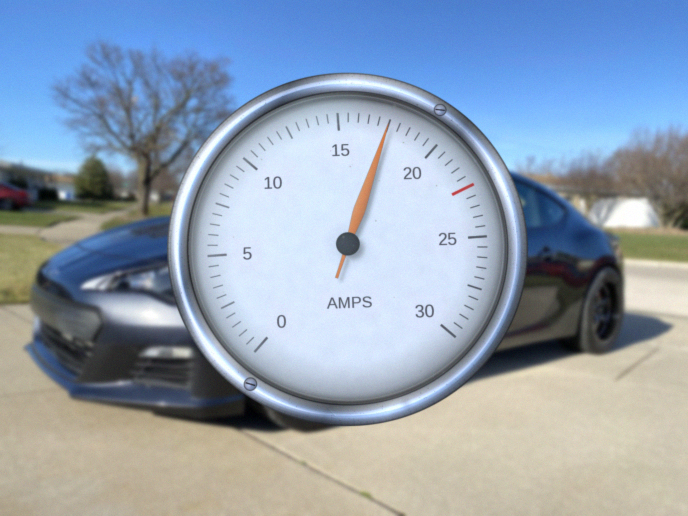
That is 17.5 A
